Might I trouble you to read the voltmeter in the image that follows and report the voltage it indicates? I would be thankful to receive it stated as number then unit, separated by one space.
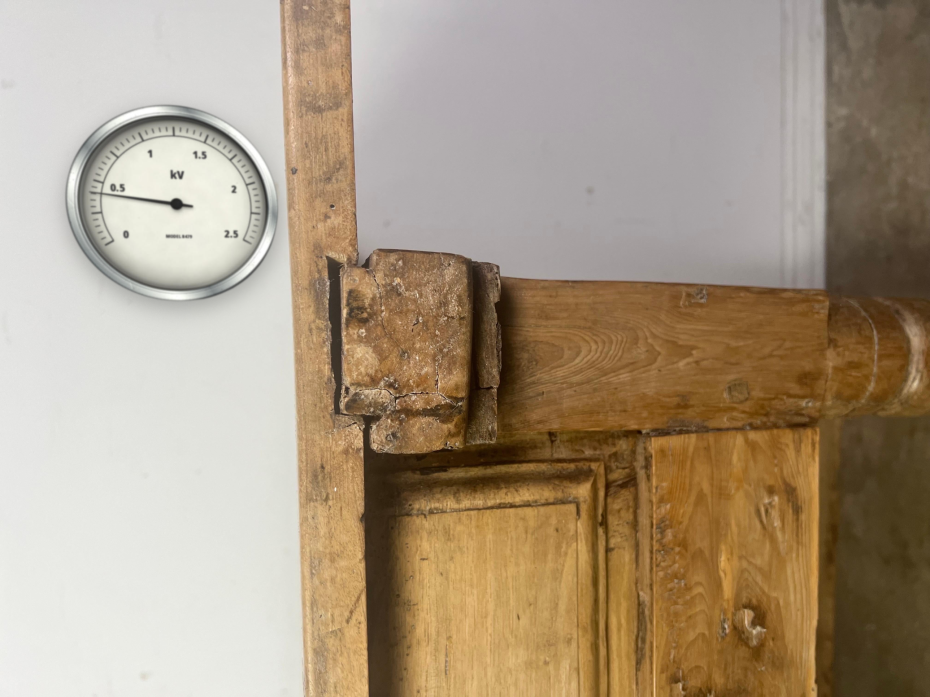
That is 0.4 kV
